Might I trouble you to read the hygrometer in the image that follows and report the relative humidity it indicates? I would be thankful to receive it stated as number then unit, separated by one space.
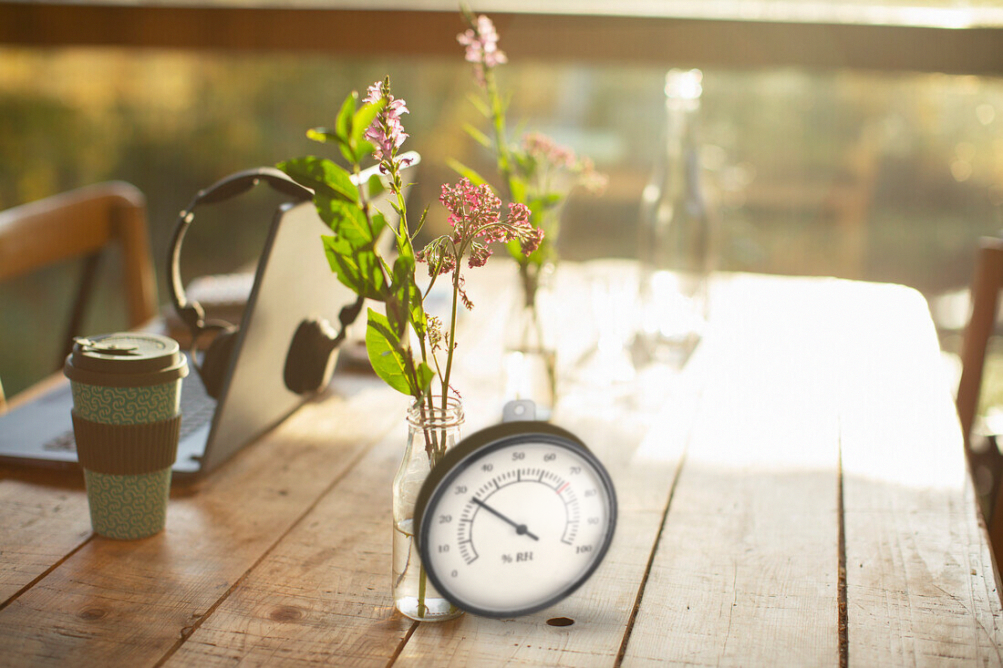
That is 30 %
